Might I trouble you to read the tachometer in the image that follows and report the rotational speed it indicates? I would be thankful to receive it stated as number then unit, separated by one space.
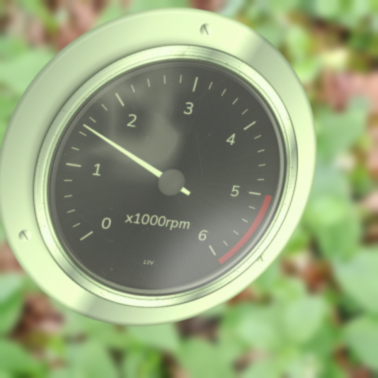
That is 1500 rpm
